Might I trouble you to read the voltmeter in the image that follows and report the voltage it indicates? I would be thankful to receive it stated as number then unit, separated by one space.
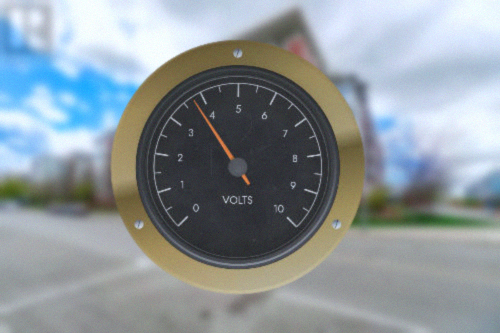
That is 3.75 V
